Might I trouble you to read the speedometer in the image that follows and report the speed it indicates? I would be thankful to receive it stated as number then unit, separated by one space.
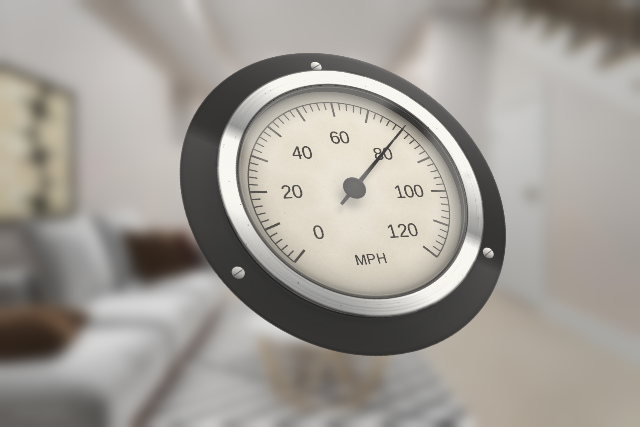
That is 80 mph
